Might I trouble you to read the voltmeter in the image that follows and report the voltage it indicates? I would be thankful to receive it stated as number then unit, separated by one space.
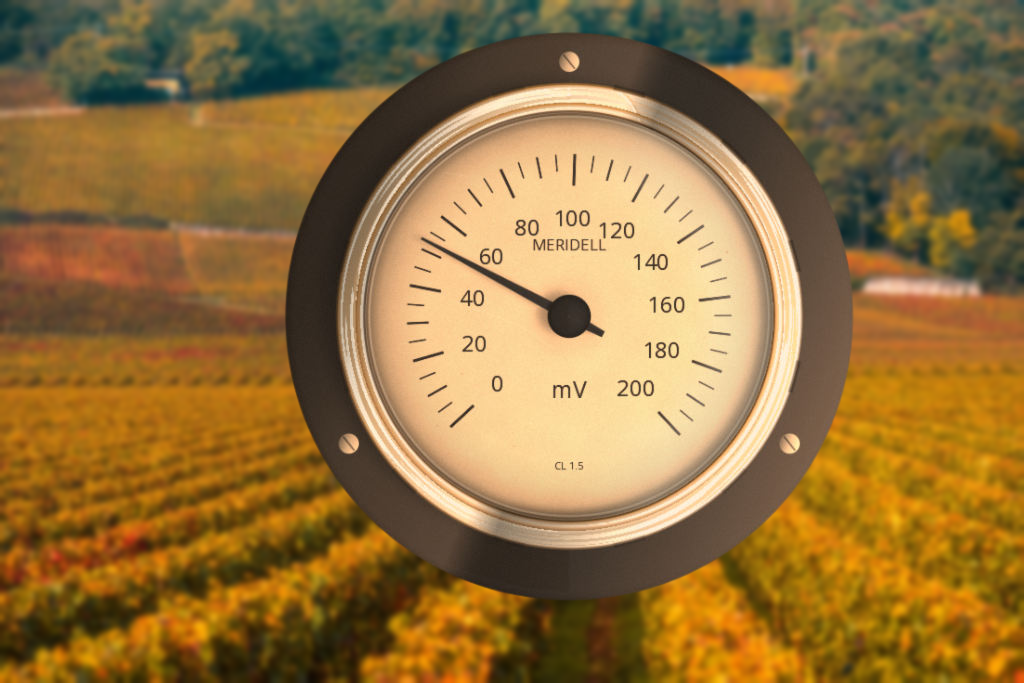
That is 52.5 mV
